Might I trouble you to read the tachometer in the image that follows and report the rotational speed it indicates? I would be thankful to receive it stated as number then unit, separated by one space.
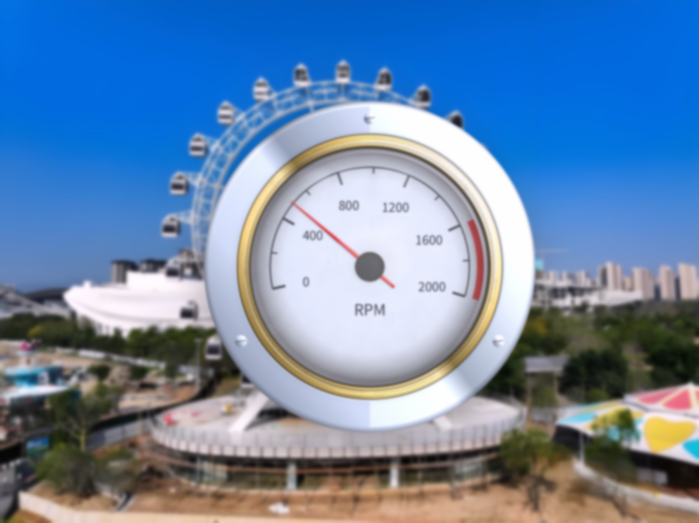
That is 500 rpm
